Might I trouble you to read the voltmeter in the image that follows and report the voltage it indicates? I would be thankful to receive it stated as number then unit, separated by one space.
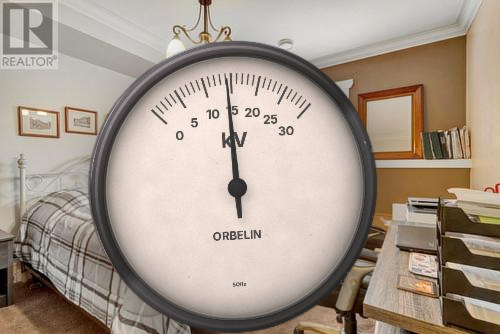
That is 14 kV
